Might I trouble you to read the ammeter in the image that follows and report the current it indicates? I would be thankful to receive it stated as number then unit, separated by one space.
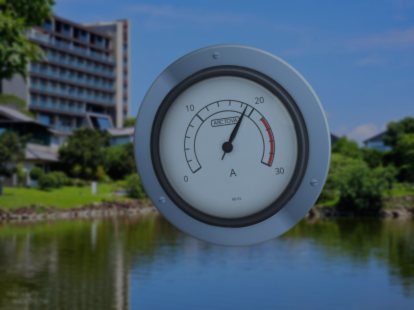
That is 19 A
